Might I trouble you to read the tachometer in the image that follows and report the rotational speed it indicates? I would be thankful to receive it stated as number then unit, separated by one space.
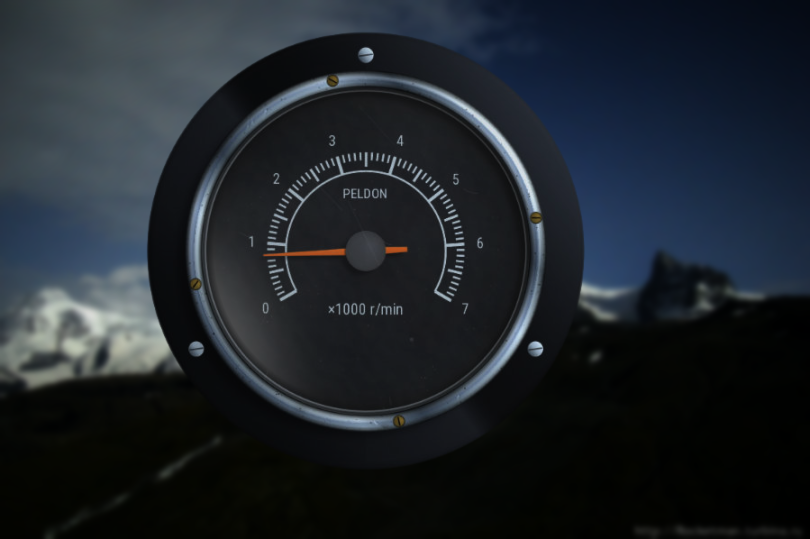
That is 800 rpm
